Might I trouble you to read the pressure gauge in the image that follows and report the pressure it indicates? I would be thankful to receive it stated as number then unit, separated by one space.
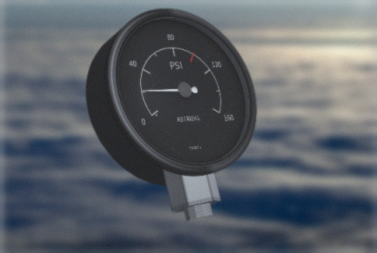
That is 20 psi
